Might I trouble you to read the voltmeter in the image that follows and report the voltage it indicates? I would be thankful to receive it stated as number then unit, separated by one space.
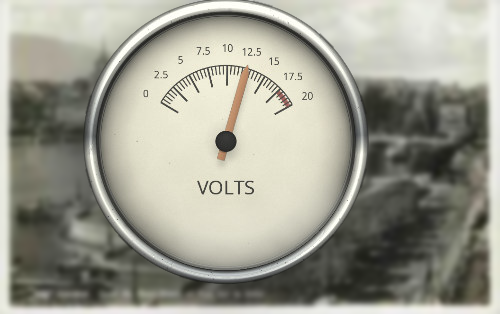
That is 12.5 V
